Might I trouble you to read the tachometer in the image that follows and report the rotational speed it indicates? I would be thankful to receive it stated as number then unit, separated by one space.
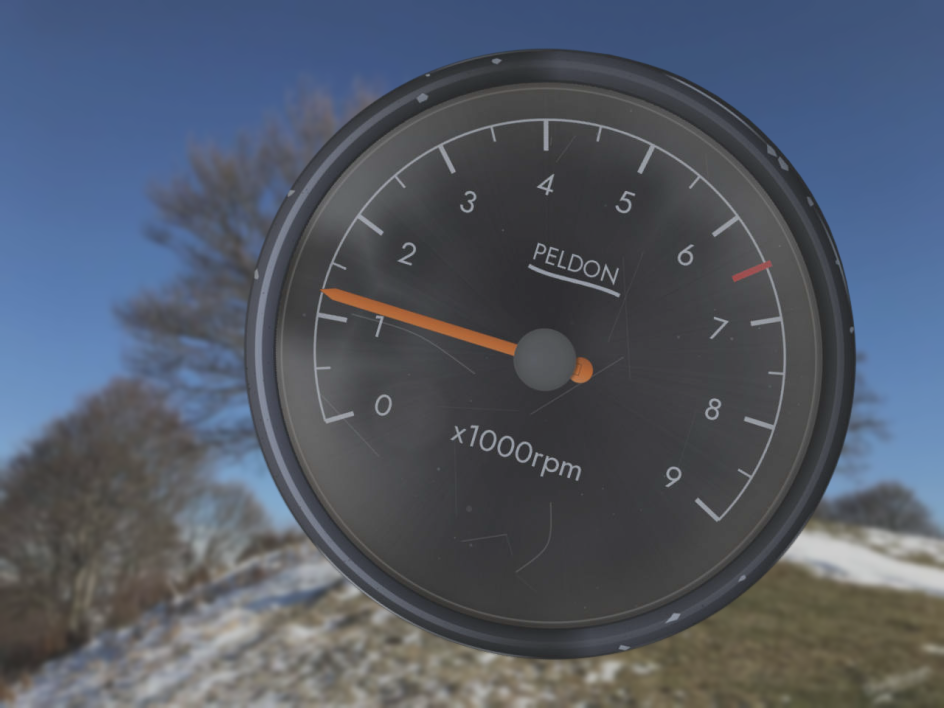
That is 1250 rpm
